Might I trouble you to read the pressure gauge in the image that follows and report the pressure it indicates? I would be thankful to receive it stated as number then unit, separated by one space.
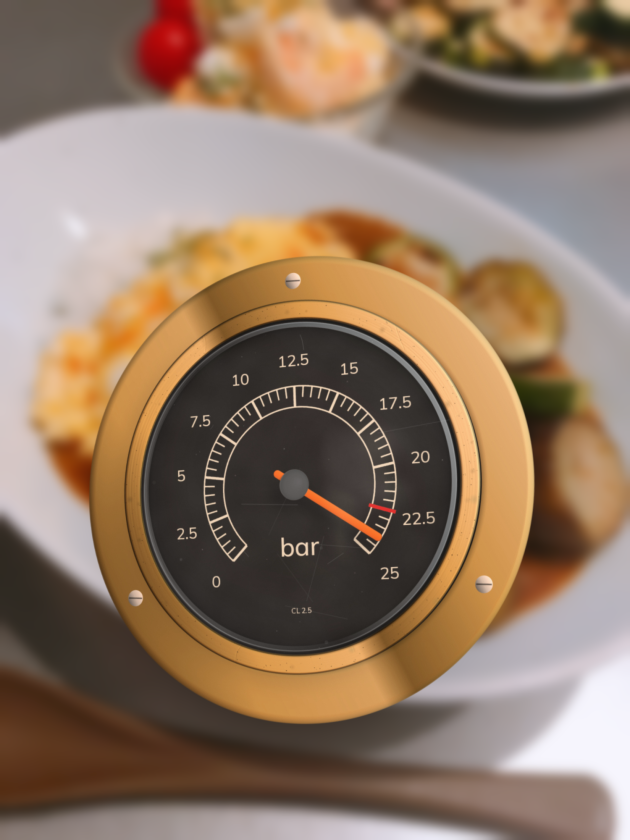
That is 24 bar
